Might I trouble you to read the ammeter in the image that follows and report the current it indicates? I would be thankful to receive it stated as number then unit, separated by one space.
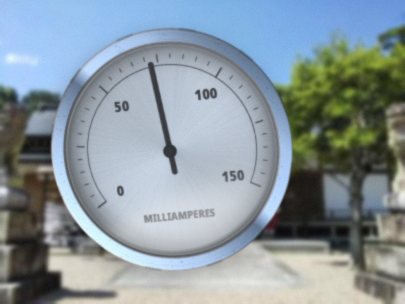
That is 72.5 mA
